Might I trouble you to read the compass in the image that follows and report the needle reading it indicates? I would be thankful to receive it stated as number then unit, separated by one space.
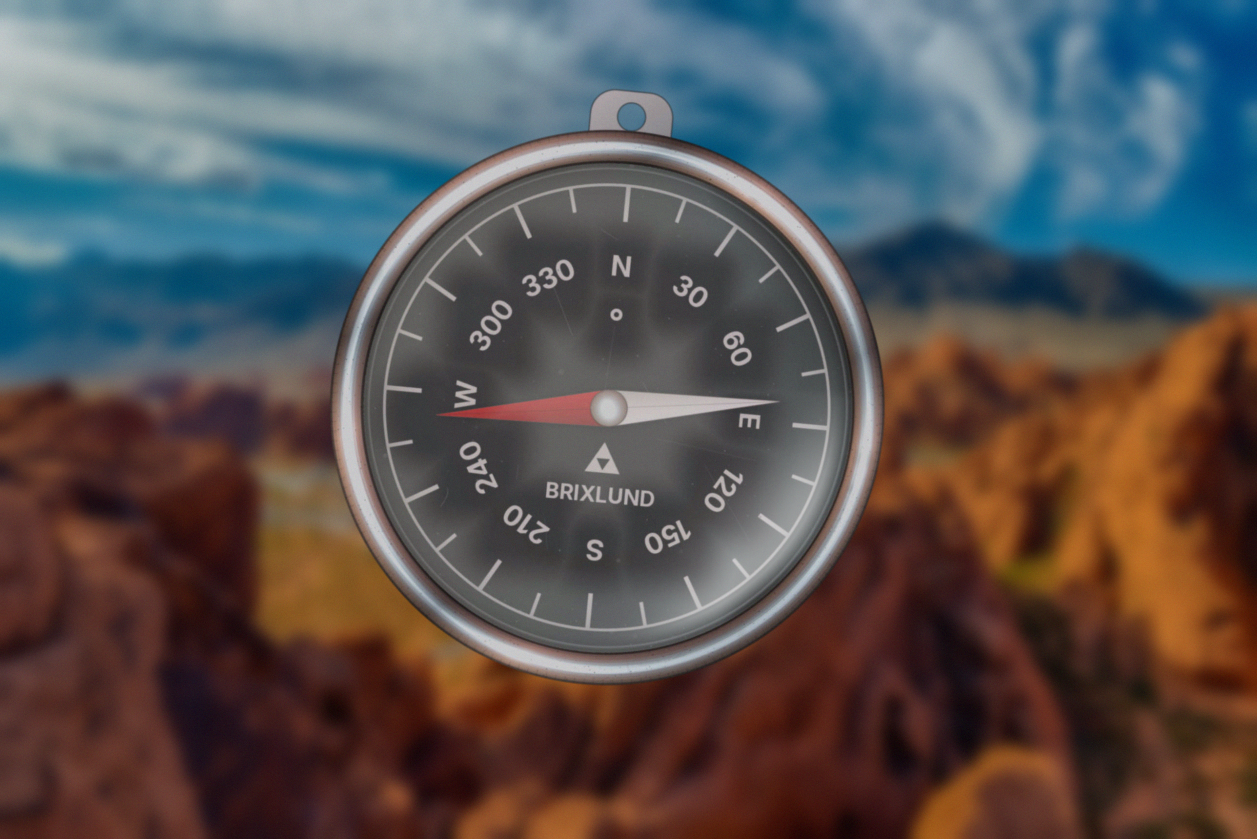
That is 262.5 °
